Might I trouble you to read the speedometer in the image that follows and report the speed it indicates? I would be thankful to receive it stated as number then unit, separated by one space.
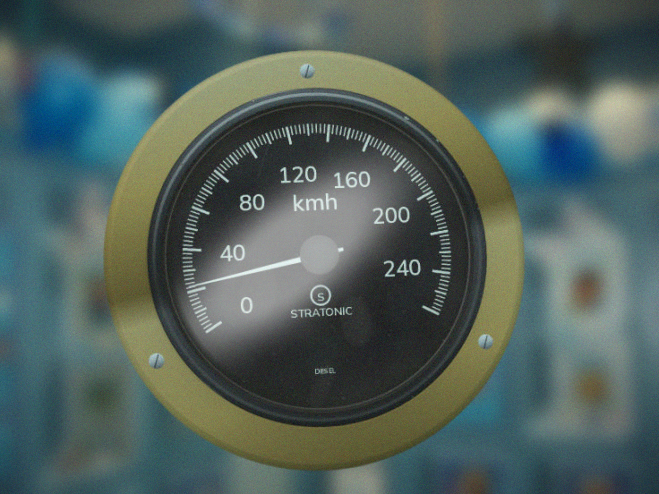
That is 22 km/h
